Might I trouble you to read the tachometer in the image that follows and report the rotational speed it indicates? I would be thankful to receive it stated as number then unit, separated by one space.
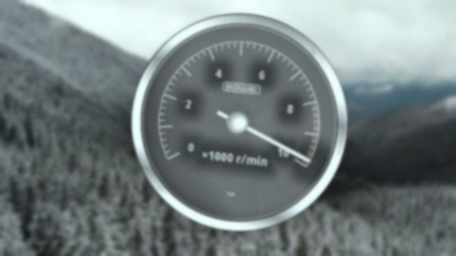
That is 9800 rpm
